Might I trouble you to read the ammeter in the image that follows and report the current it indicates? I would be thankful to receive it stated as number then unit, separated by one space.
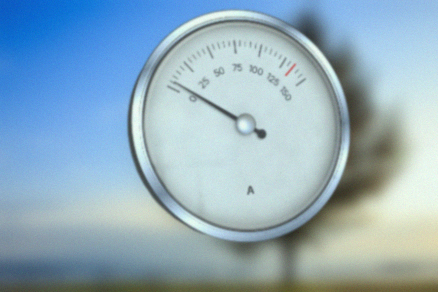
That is 5 A
